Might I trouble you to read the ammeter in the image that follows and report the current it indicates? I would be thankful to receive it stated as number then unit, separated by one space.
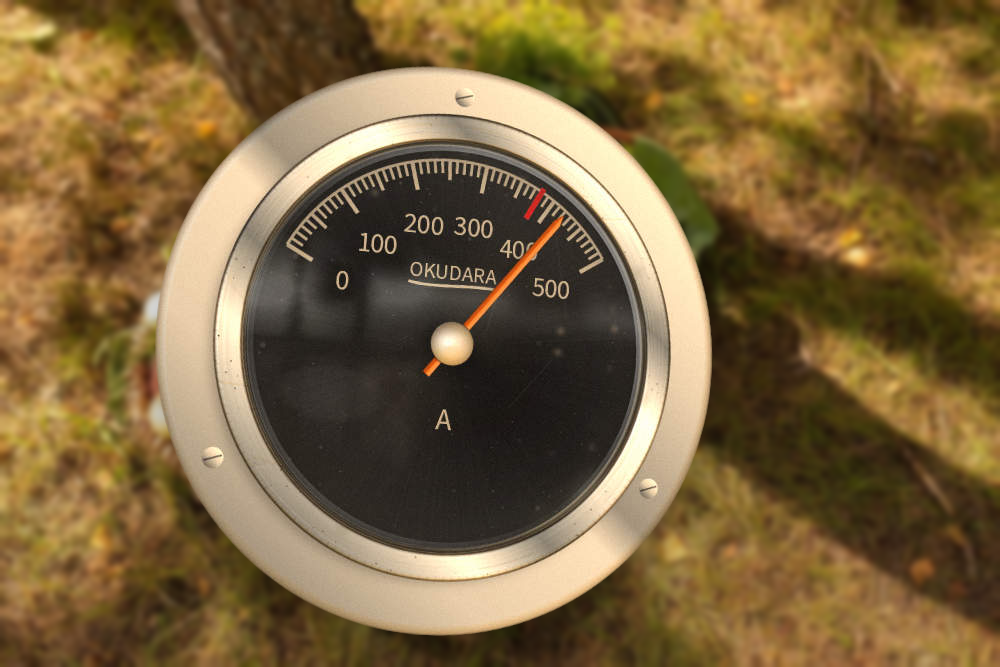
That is 420 A
